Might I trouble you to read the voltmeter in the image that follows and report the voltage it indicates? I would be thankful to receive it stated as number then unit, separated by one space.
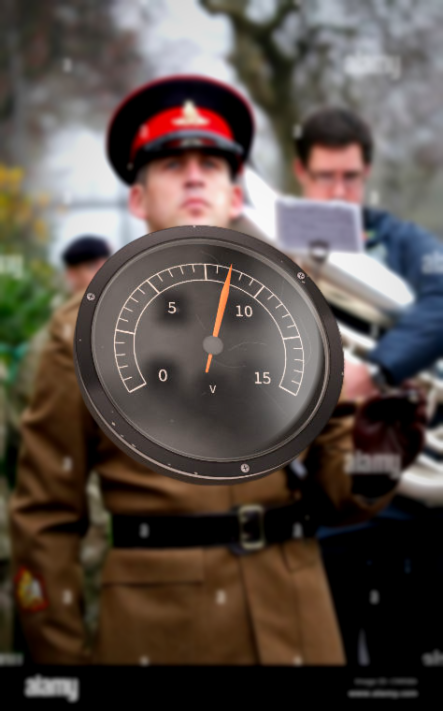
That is 8.5 V
